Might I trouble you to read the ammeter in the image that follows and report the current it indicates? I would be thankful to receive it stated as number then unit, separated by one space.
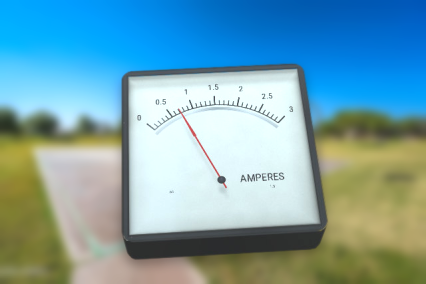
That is 0.7 A
